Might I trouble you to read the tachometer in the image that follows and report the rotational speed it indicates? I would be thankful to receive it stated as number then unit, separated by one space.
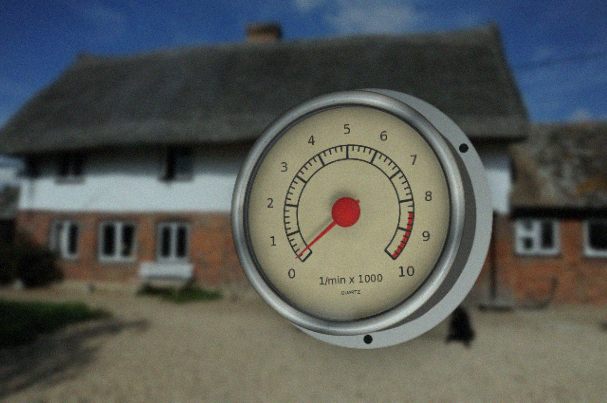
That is 200 rpm
